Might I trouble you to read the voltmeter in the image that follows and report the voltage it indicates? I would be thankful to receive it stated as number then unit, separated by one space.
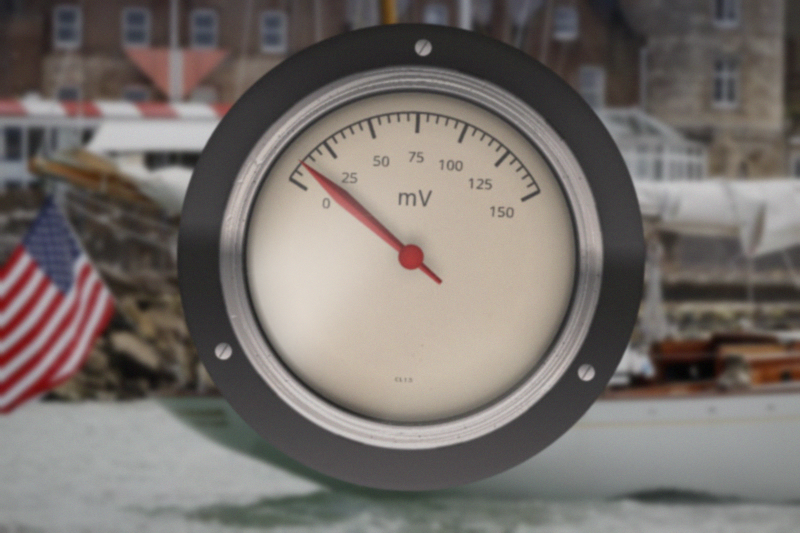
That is 10 mV
